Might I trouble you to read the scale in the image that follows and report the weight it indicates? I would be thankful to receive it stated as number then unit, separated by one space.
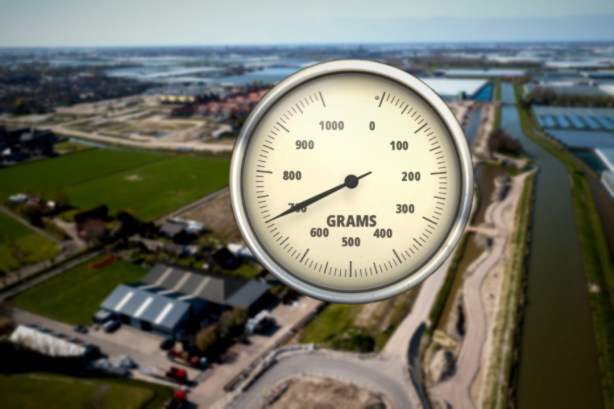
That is 700 g
